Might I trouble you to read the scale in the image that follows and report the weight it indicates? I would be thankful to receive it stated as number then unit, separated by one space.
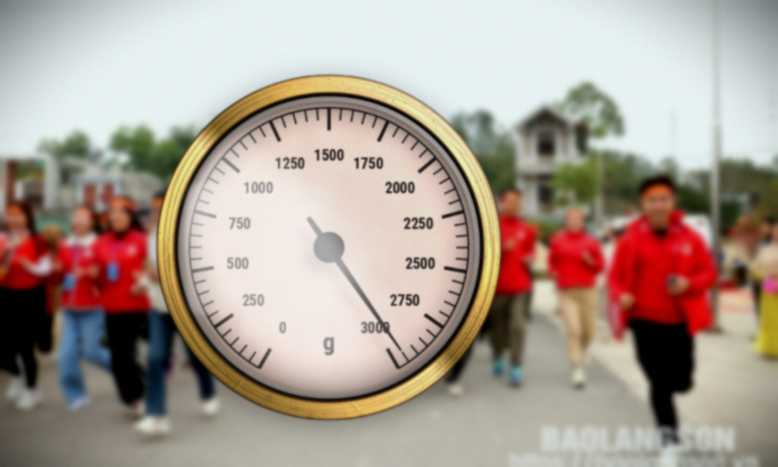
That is 2950 g
